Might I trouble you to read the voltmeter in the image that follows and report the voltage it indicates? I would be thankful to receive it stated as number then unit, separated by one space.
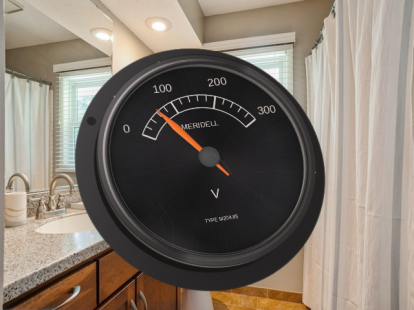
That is 60 V
